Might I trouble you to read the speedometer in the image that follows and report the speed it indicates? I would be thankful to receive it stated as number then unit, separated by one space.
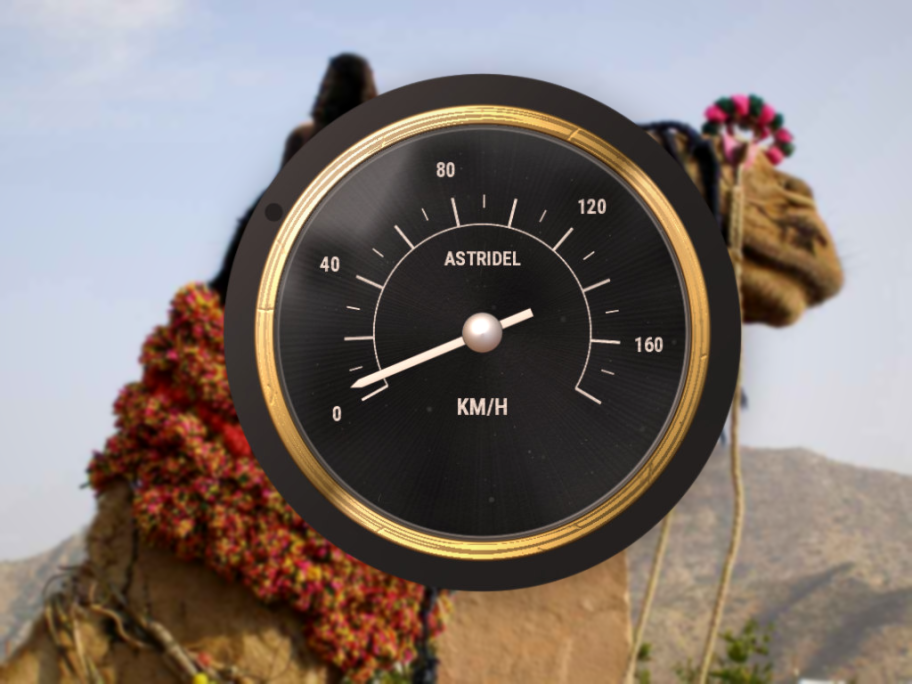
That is 5 km/h
